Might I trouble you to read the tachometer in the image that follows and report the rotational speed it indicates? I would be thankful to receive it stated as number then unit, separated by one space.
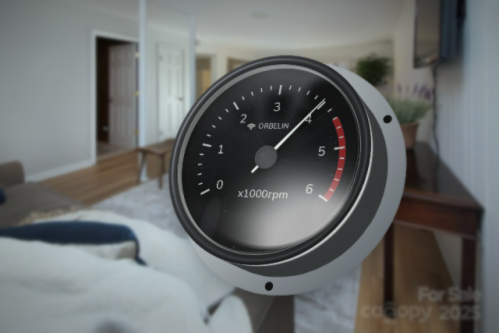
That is 4000 rpm
